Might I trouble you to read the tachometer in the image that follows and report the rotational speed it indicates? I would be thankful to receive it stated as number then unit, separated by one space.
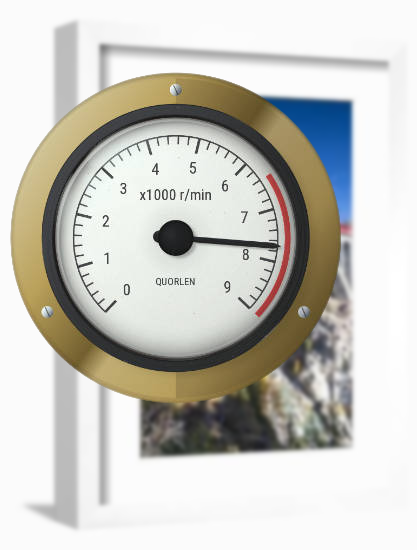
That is 7700 rpm
